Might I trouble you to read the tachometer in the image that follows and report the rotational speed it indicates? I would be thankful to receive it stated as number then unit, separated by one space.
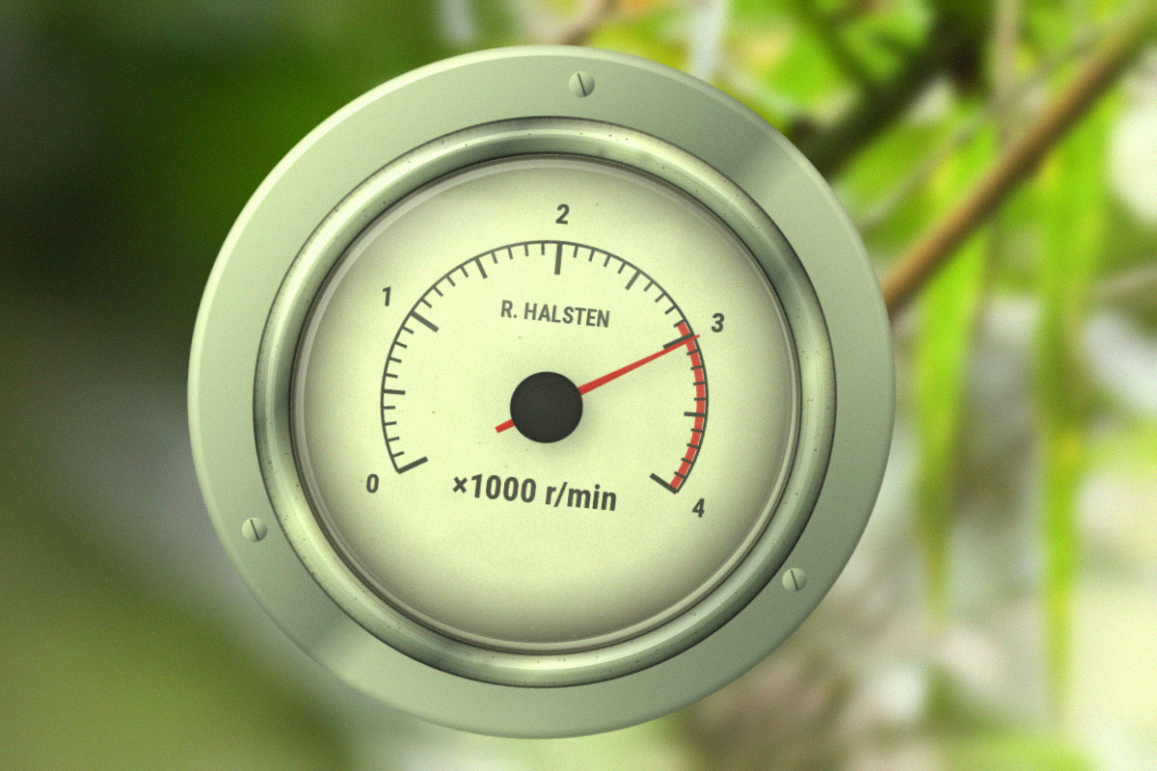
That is 3000 rpm
